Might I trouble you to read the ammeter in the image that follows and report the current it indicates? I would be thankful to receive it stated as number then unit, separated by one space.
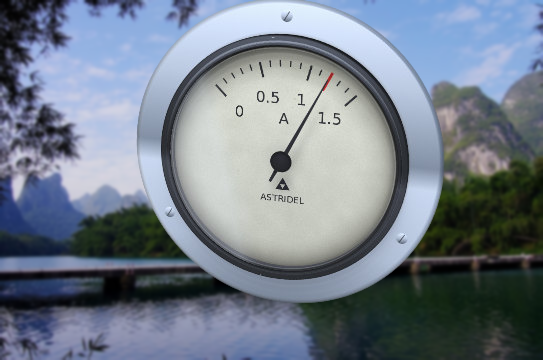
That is 1.2 A
